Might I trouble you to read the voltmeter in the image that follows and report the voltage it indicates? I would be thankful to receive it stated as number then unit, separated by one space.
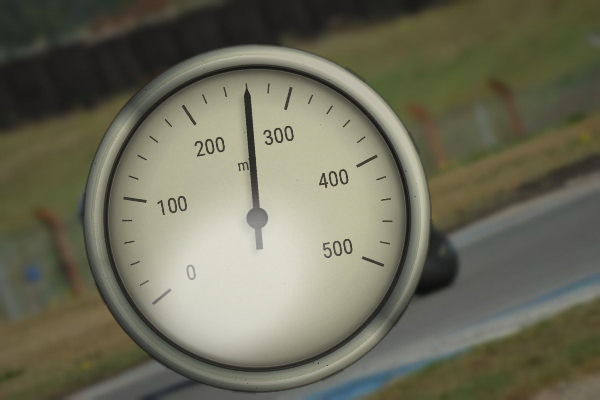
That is 260 mV
